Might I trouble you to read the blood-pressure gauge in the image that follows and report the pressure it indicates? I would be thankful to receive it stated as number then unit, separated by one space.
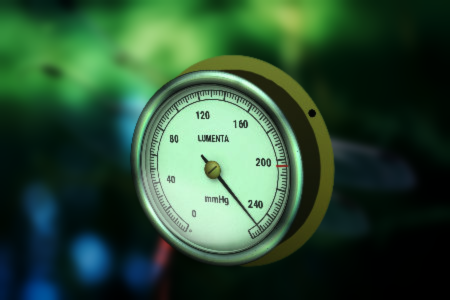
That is 250 mmHg
